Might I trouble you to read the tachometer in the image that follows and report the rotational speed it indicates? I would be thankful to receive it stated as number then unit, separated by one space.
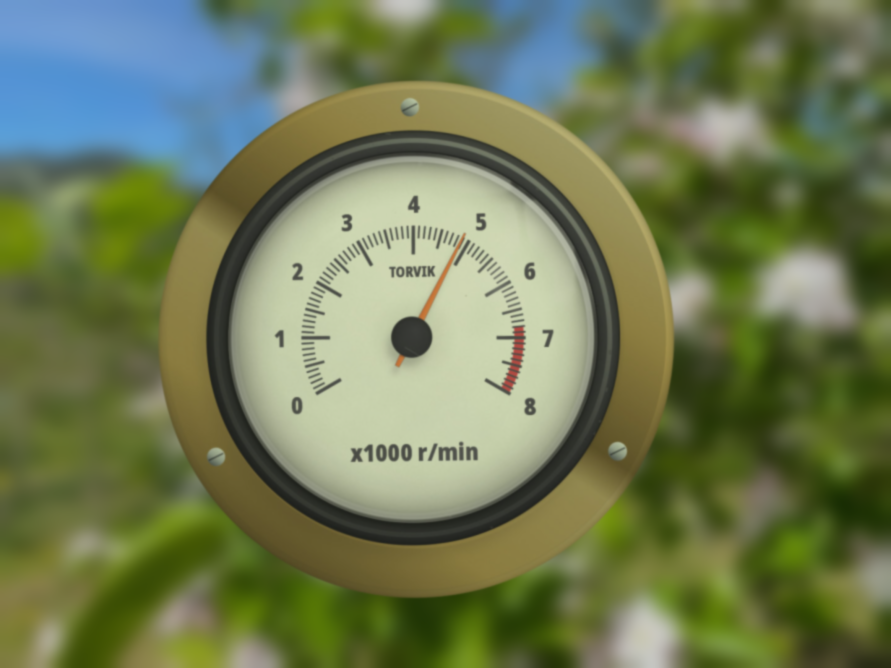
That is 4900 rpm
